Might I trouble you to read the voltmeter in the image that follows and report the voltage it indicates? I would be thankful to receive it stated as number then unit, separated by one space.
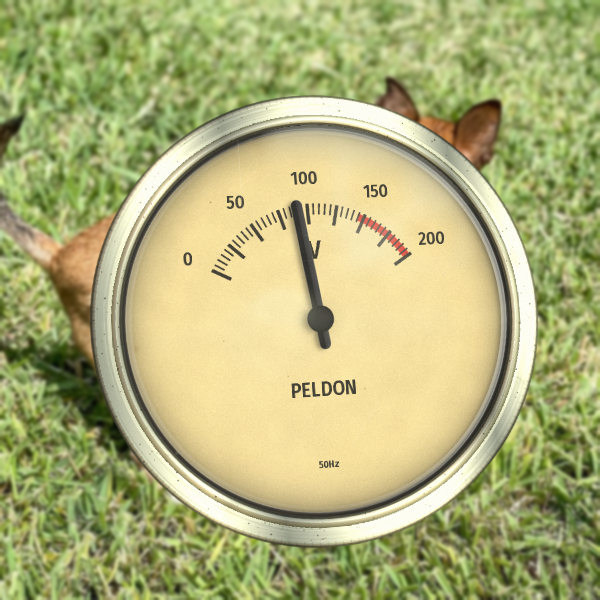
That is 90 V
